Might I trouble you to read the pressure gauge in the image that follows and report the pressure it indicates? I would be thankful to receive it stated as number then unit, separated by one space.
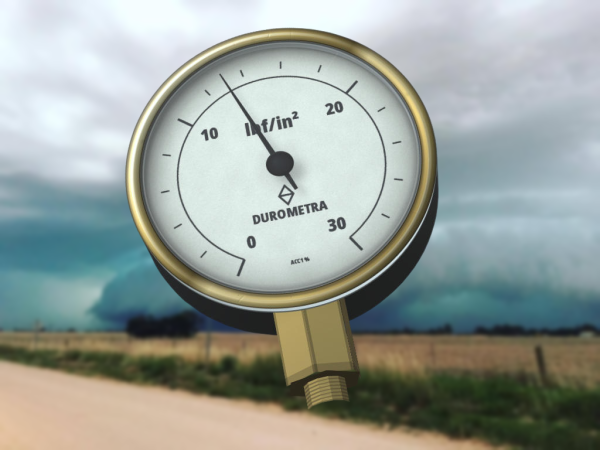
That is 13 psi
